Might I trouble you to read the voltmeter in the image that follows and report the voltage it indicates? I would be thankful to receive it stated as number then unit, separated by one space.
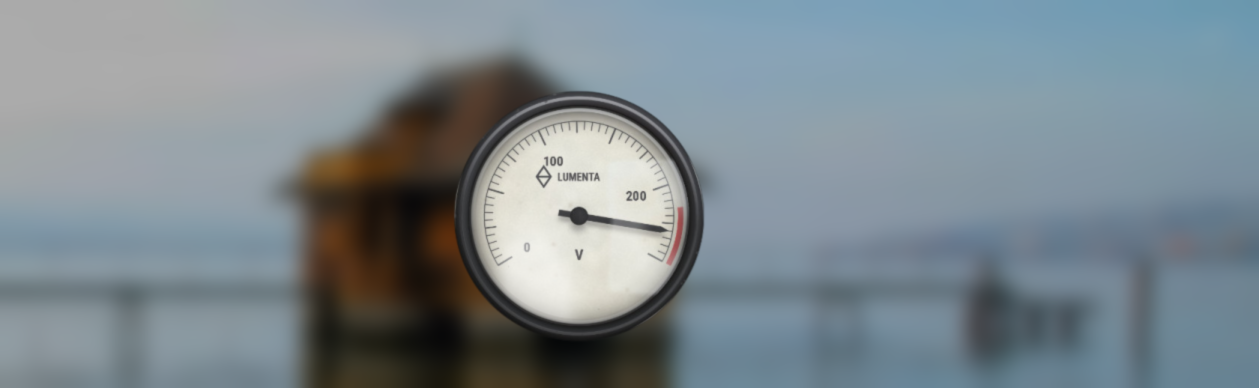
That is 230 V
